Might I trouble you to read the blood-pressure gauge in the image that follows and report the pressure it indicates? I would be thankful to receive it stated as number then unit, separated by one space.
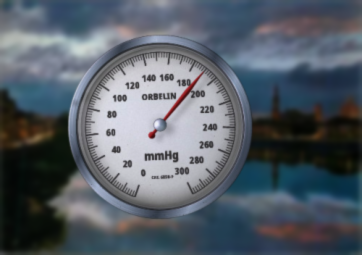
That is 190 mmHg
